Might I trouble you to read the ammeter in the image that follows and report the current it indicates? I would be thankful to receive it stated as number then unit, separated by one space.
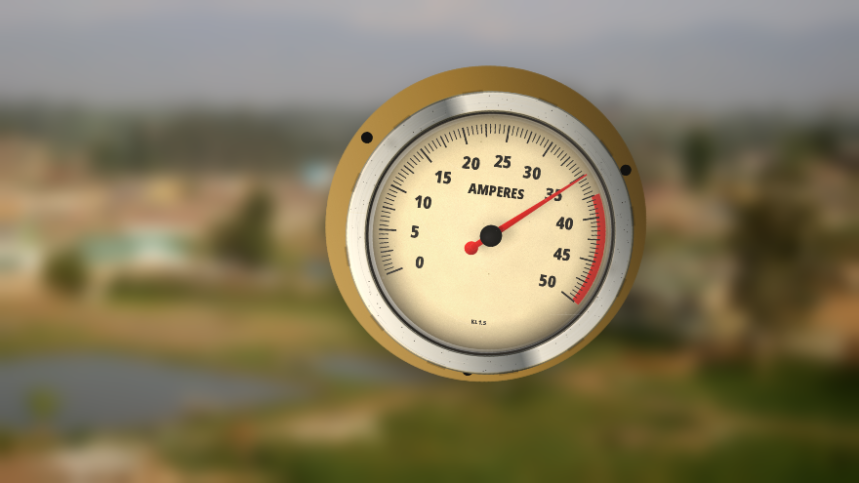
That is 35 A
